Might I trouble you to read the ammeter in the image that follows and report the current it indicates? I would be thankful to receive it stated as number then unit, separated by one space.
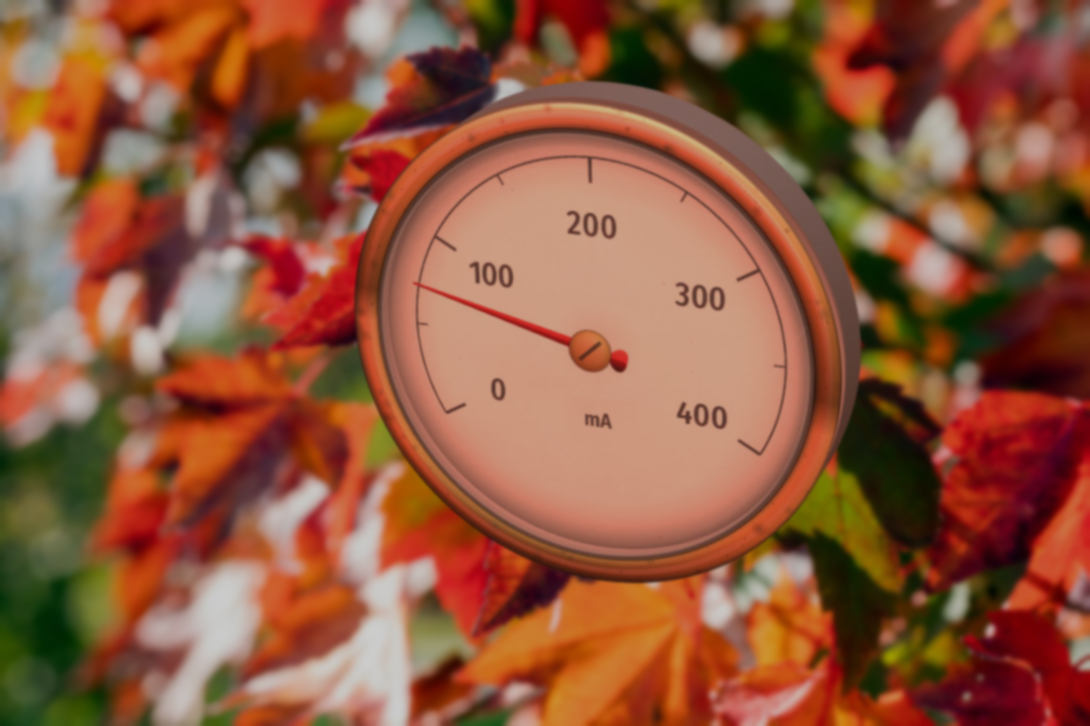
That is 75 mA
